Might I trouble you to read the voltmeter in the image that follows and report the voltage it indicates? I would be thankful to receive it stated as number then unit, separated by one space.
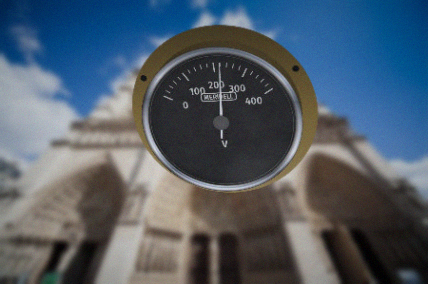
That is 220 V
